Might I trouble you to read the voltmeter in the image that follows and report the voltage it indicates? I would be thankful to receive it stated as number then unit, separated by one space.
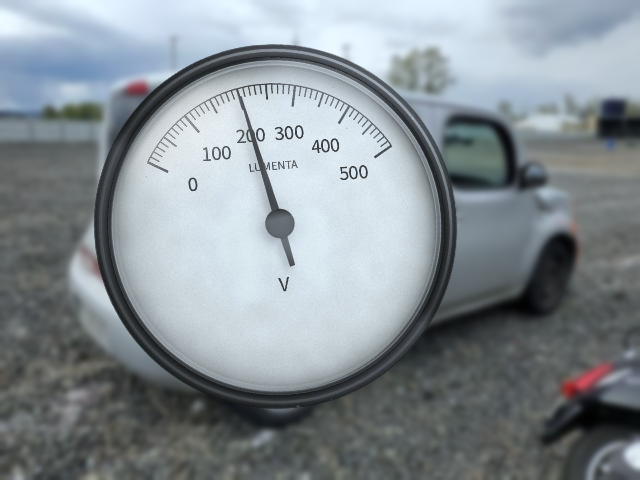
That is 200 V
